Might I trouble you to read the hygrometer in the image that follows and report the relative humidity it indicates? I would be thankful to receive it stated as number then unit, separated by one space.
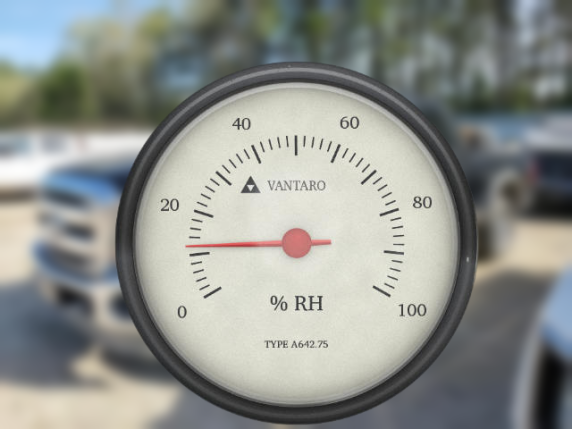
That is 12 %
